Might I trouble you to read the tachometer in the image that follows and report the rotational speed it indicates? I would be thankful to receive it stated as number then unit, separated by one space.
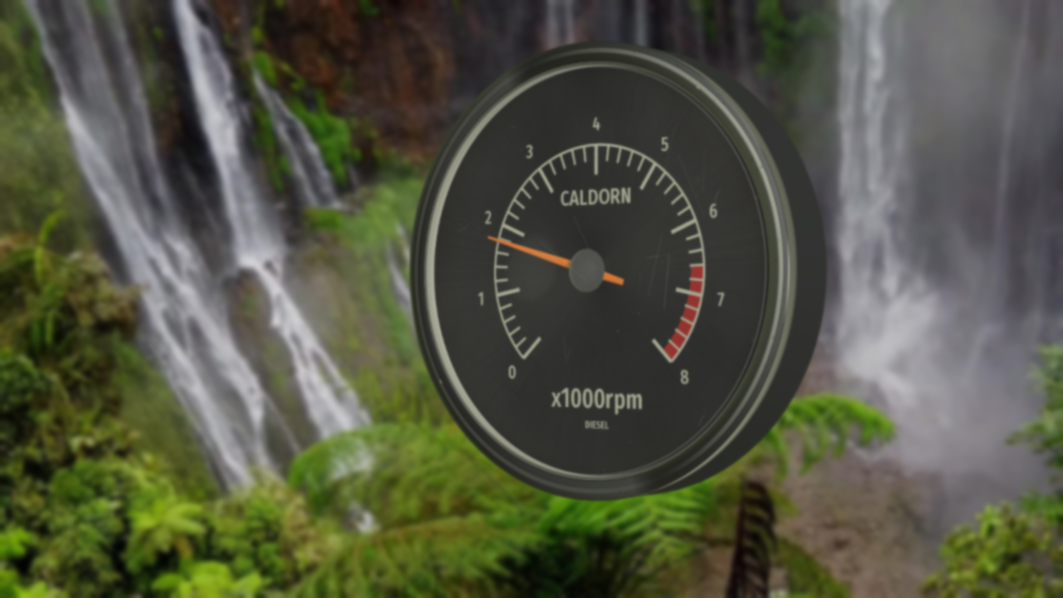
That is 1800 rpm
